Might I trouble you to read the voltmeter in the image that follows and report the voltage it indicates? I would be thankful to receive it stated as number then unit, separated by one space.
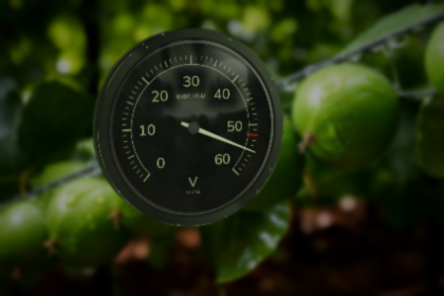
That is 55 V
